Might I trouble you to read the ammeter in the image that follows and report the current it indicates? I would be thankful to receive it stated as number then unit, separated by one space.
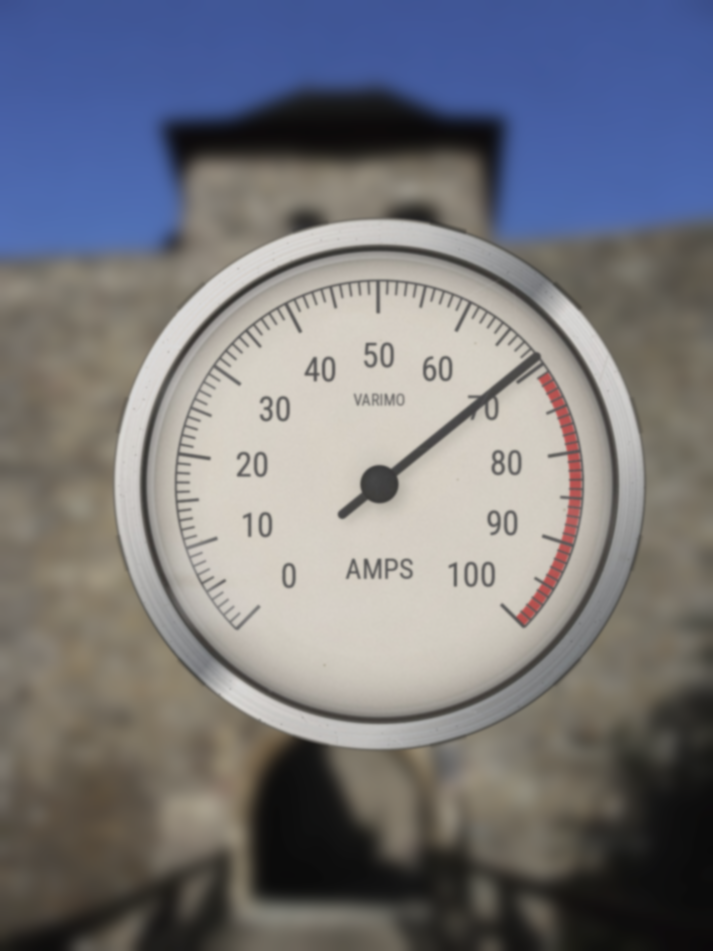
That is 69 A
